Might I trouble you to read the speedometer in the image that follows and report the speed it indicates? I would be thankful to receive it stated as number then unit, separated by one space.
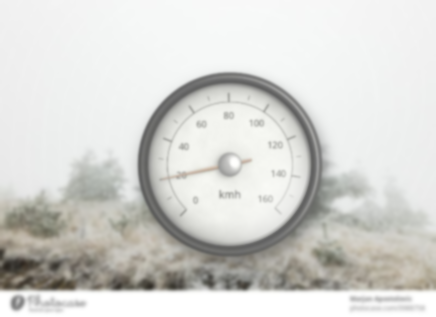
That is 20 km/h
